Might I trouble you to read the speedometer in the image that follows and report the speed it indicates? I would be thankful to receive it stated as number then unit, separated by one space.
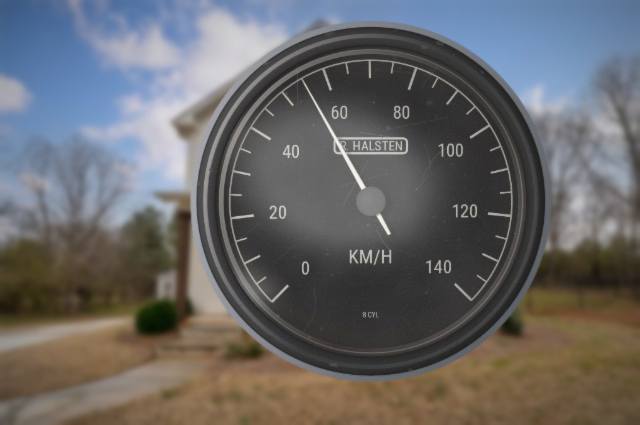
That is 55 km/h
